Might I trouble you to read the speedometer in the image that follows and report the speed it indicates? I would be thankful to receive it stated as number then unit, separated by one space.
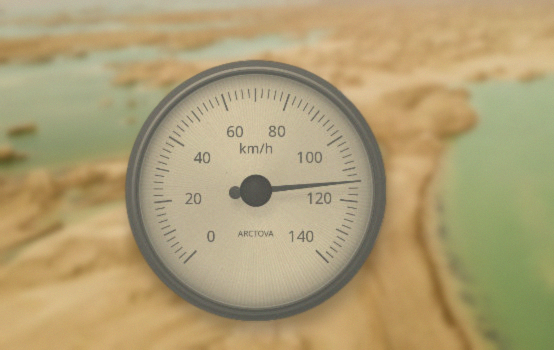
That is 114 km/h
